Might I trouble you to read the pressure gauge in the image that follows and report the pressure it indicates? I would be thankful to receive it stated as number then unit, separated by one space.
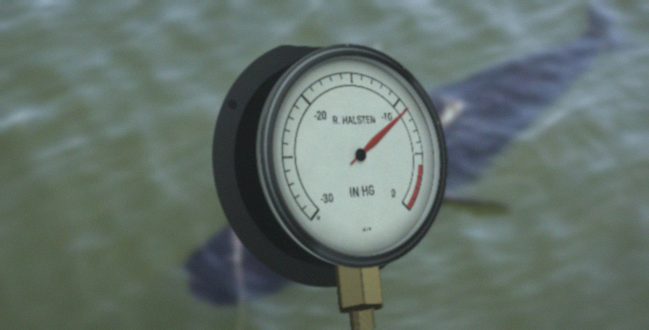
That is -9 inHg
